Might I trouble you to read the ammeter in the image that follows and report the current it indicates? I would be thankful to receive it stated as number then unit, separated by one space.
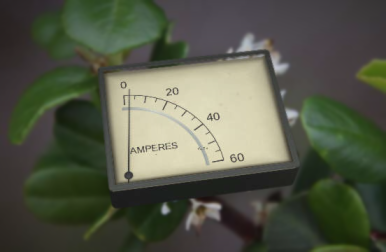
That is 2.5 A
